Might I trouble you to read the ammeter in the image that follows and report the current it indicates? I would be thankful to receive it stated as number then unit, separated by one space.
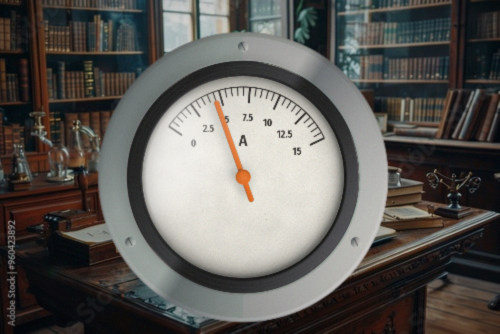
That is 4.5 A
